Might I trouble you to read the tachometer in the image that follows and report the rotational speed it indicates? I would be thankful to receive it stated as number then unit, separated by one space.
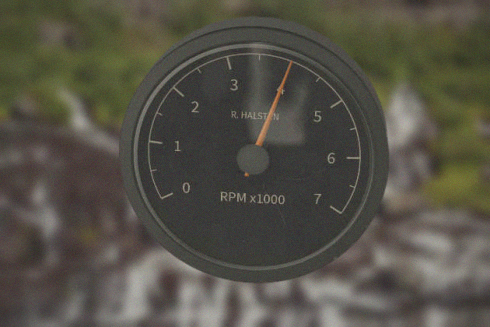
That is 4000 rpm
